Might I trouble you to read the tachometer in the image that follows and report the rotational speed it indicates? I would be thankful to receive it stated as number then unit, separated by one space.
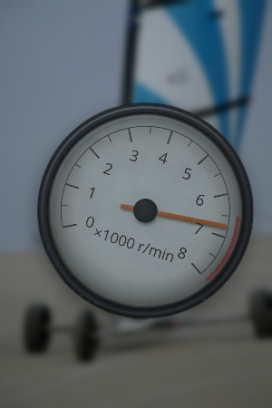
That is 6750 rpm
